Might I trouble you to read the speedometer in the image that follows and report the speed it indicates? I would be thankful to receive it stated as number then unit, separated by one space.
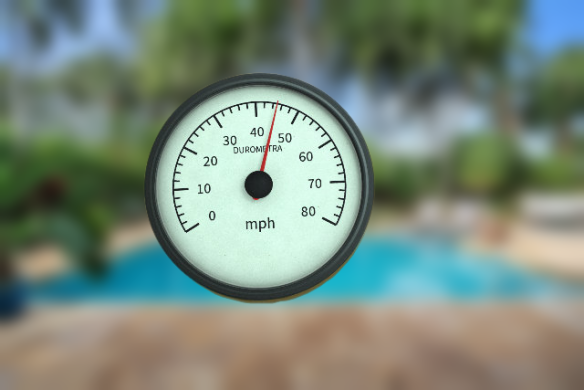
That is 45 mph
